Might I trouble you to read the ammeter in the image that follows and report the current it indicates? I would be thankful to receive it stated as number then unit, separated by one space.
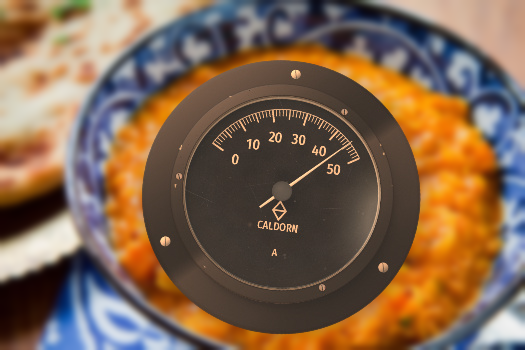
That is 45 A
